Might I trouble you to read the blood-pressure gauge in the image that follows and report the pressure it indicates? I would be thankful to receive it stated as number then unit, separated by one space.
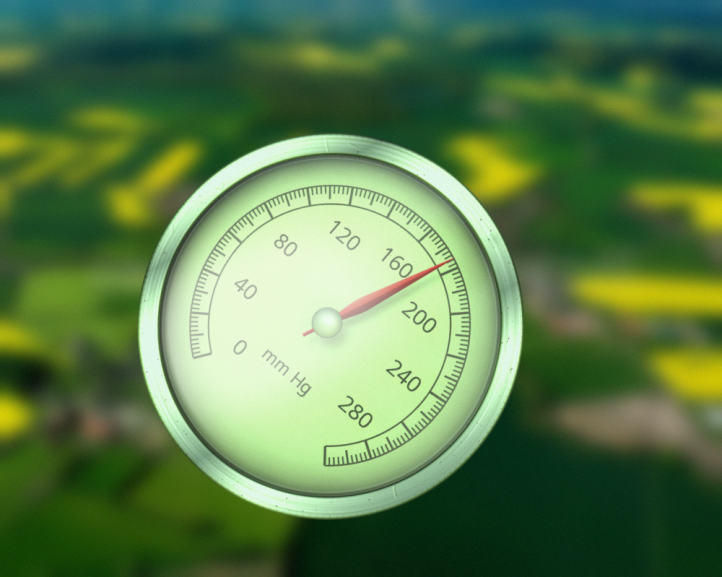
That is 176 mmHg
